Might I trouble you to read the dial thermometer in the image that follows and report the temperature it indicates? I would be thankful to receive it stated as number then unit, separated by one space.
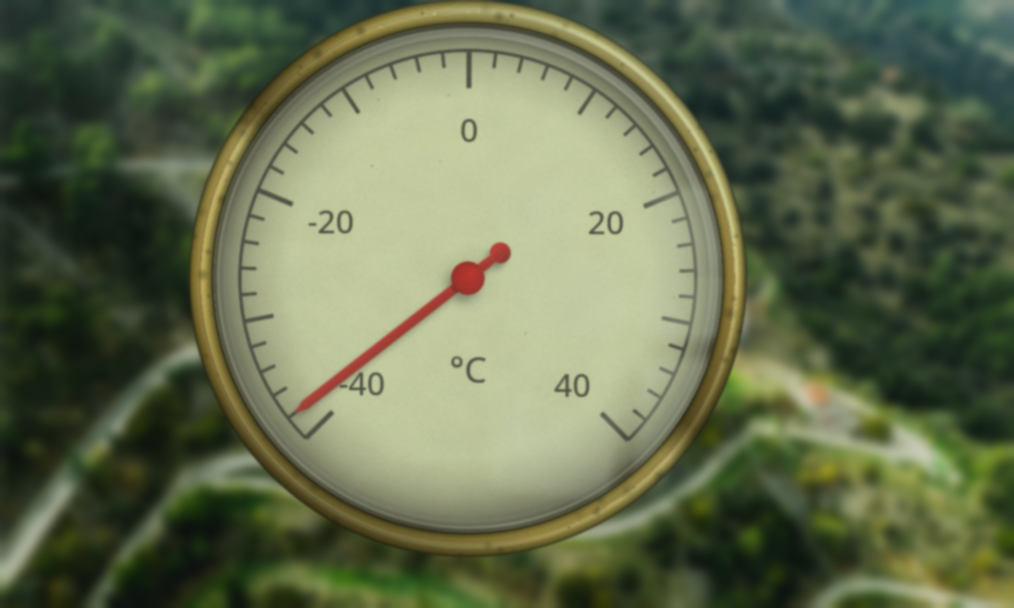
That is -38 °C
